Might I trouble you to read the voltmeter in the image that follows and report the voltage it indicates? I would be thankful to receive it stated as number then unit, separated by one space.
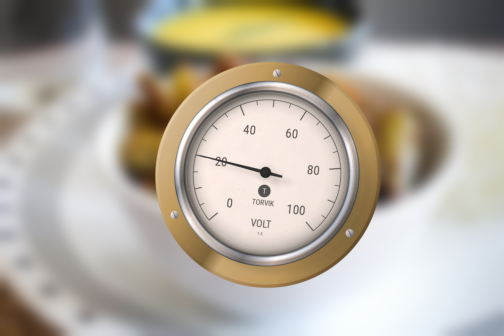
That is 20 V
